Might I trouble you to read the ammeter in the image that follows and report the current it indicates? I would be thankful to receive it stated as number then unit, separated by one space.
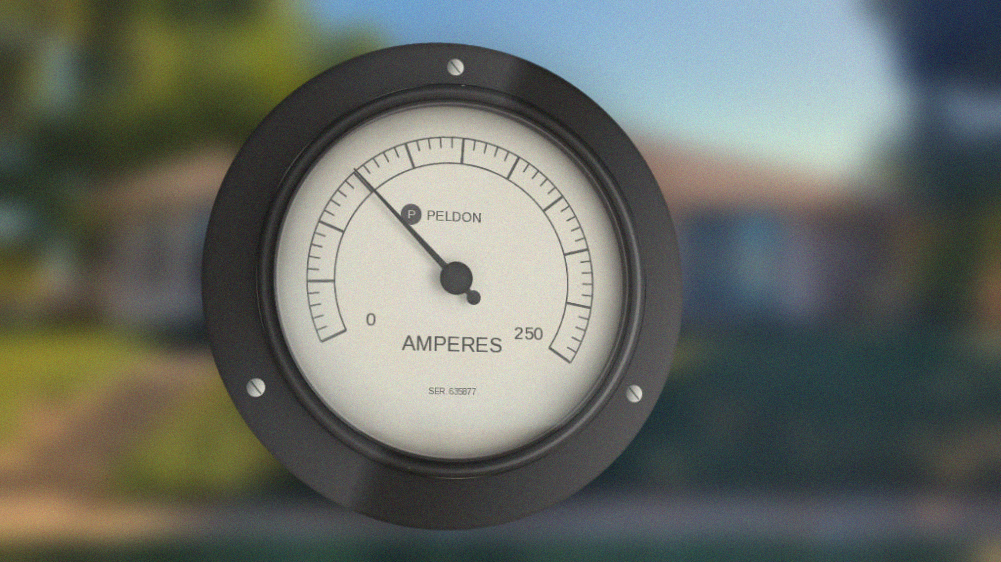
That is 75 A
